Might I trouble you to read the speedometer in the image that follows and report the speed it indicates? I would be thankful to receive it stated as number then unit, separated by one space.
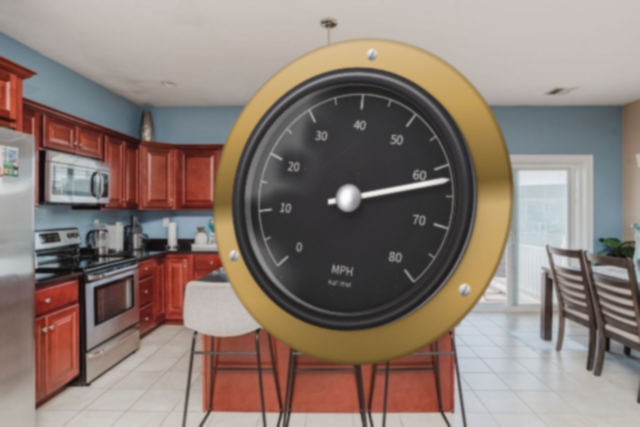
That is 62.5 mph
